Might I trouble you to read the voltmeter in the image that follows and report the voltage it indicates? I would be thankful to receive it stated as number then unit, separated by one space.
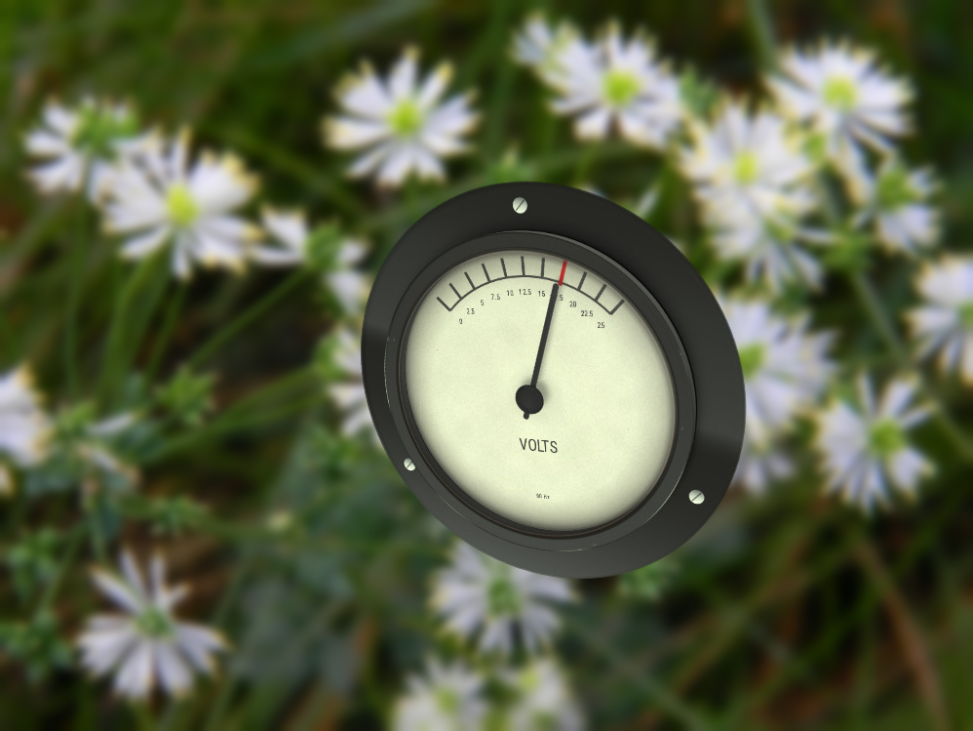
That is 17.5 V
